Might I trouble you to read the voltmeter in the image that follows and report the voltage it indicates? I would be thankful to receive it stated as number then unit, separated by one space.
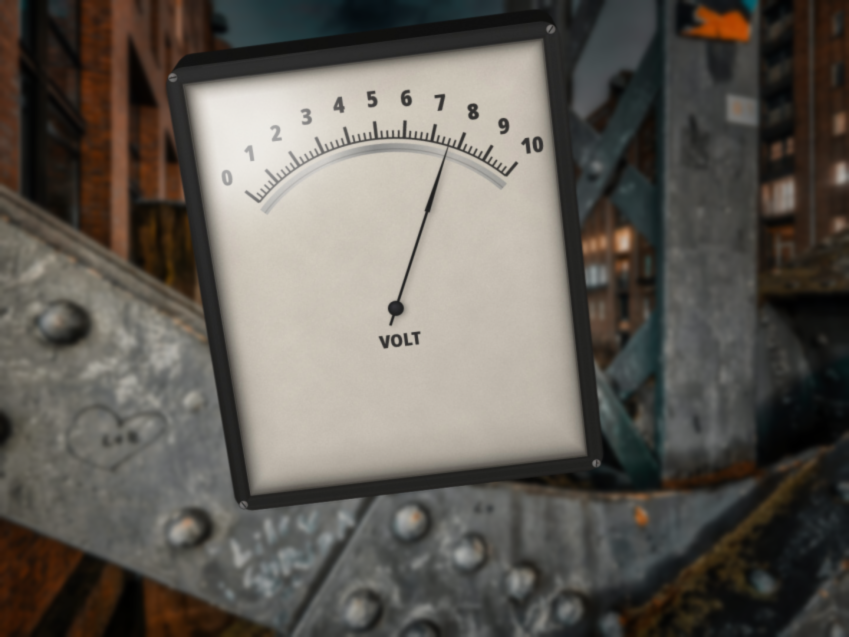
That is 7.6 V
